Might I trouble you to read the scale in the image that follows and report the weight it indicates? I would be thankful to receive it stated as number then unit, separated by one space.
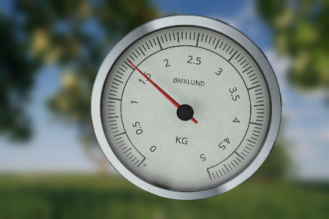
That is 1.55 kg
